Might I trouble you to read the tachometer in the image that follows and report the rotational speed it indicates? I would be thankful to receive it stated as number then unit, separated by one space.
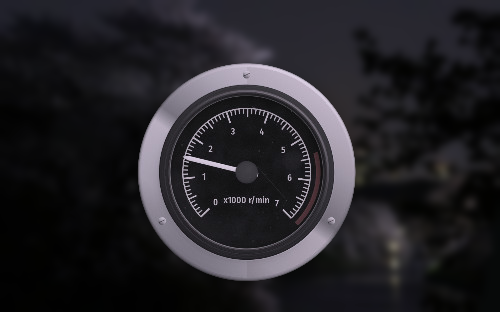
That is 1500 rpm
